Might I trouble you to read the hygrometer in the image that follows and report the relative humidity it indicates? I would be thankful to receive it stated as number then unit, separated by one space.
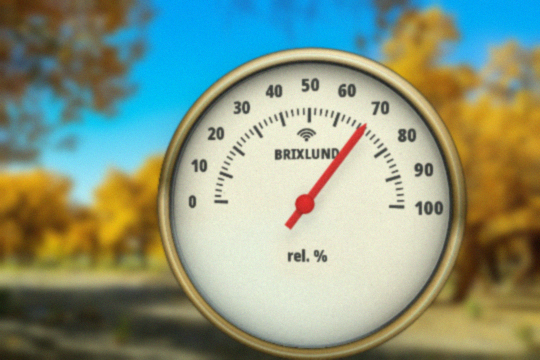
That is 70 %
